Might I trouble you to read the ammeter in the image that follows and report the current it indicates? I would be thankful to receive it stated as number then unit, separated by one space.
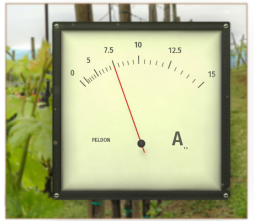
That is 7.5 A
